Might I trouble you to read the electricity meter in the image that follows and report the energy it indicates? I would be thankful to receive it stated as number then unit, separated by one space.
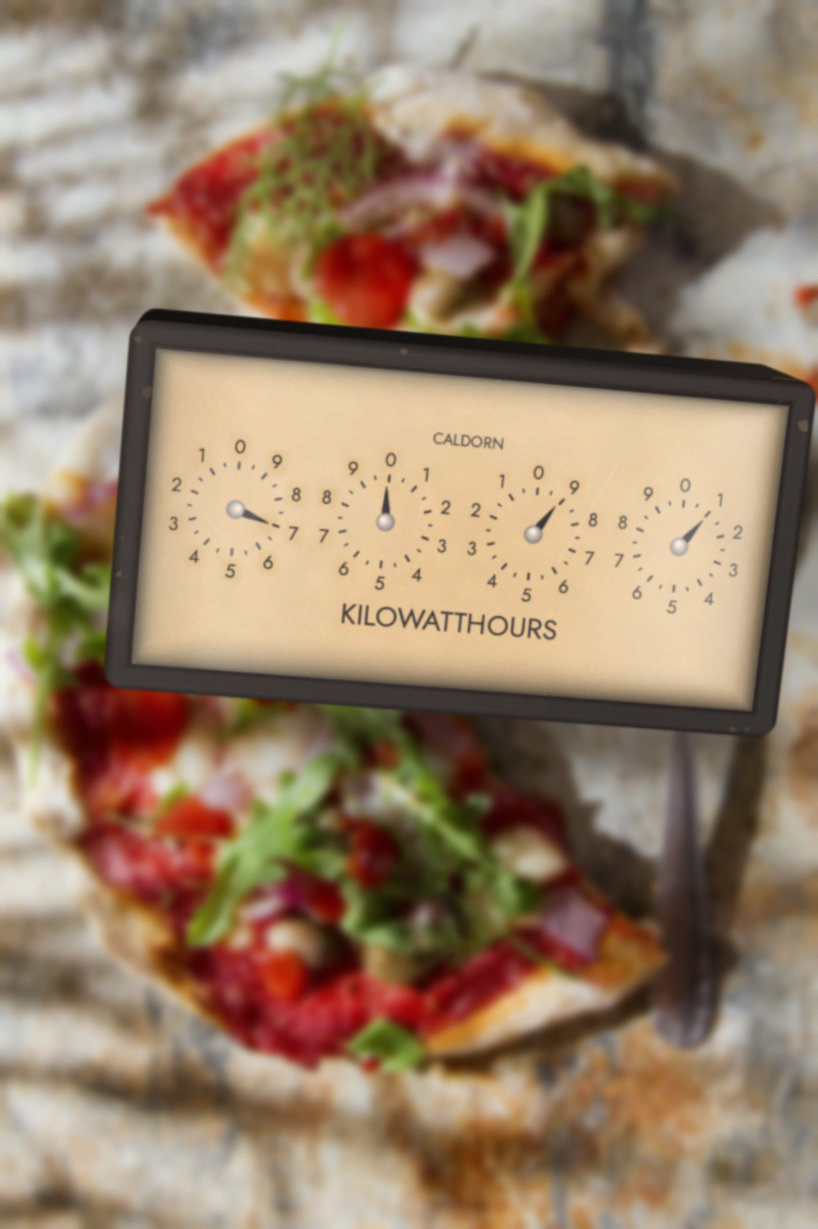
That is 6991 kWh
